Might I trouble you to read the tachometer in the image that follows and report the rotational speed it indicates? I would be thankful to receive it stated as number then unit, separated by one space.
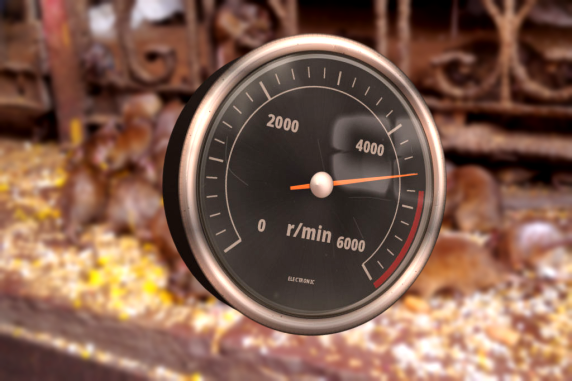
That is 4600 rpm
